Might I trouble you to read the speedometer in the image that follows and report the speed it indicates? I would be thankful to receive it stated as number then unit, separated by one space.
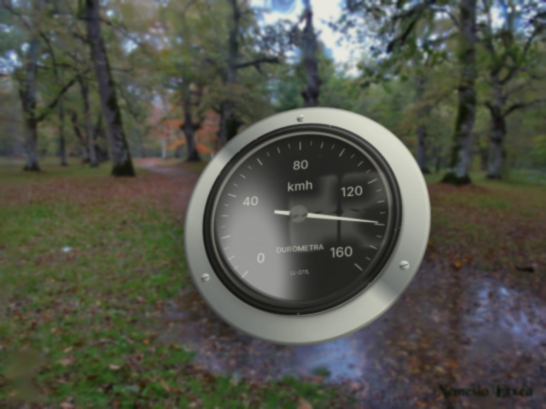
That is 140 km/h
